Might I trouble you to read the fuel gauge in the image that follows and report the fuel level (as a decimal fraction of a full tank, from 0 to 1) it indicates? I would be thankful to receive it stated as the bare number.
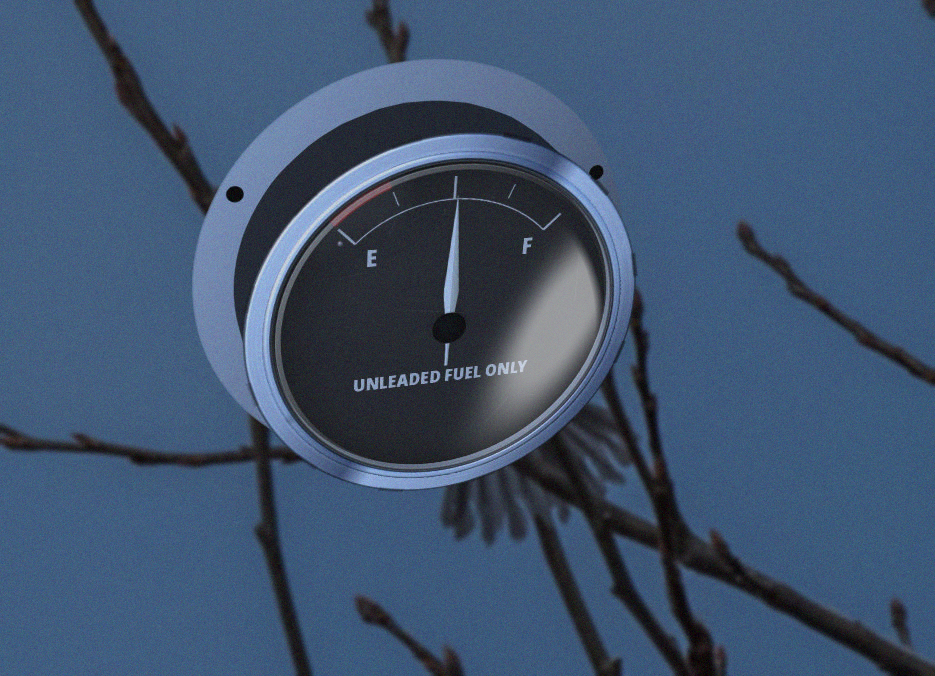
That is 0.5
